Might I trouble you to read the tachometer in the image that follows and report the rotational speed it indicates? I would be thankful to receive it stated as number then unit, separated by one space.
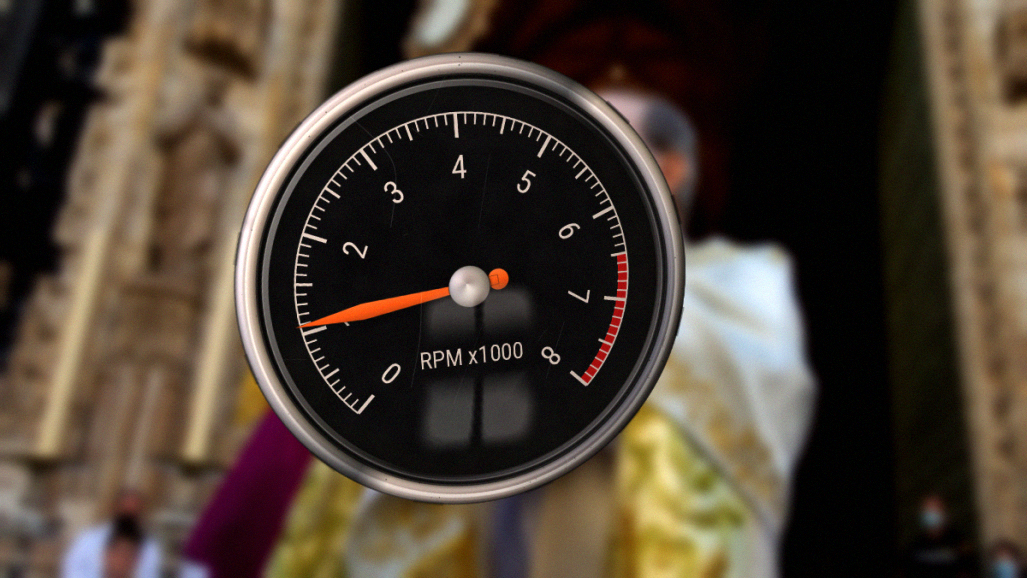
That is 1100 rpm
